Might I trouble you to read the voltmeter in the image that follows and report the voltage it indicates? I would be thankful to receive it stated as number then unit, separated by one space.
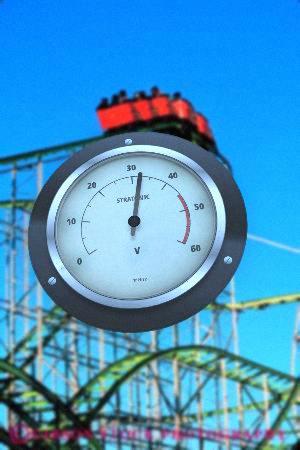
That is 32.5 V
